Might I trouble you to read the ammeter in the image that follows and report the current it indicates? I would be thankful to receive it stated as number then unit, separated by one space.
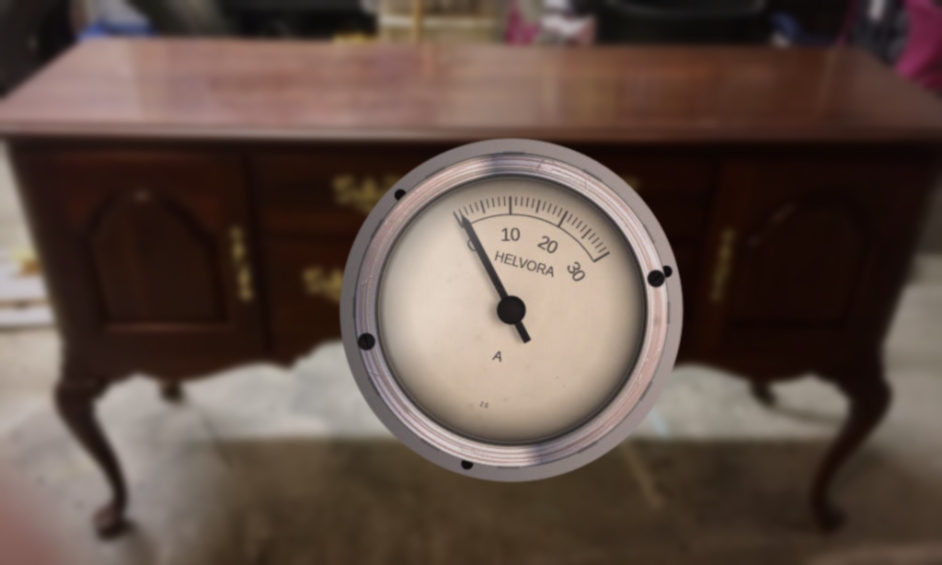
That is 1 A
